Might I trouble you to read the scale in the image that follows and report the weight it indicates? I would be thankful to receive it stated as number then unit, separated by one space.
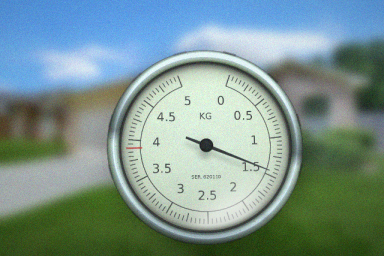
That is 1.45 kg
